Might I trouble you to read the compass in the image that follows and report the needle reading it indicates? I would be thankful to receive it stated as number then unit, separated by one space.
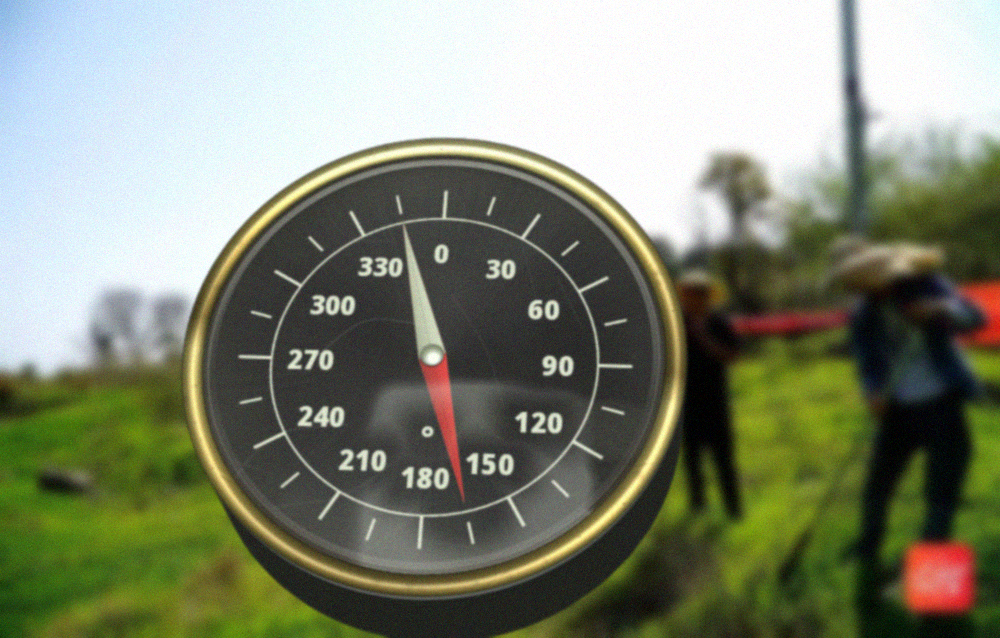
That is 165 °
